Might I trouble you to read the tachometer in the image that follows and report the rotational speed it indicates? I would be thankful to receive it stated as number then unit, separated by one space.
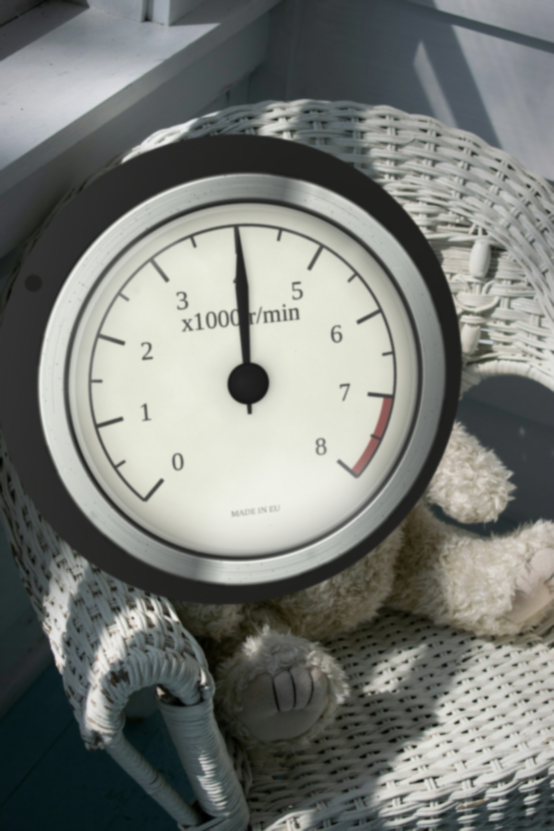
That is 4000 rpm
